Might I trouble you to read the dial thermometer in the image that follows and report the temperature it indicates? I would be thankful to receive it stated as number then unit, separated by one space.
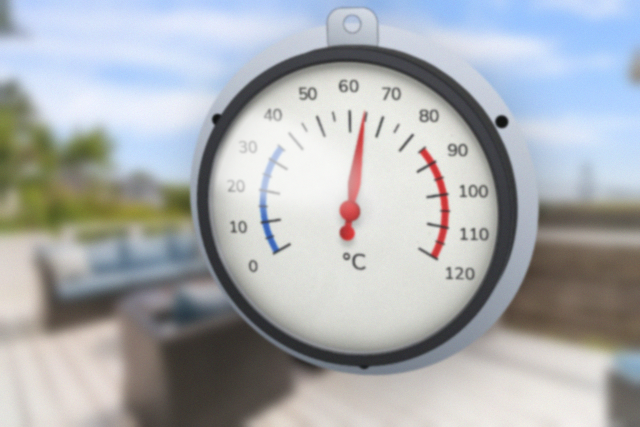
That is 65 °C
